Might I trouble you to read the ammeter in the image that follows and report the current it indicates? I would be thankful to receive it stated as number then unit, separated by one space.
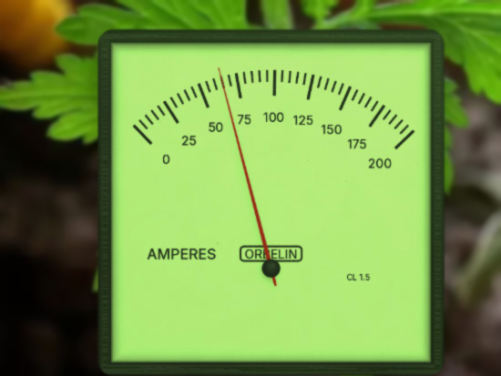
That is 65 A
